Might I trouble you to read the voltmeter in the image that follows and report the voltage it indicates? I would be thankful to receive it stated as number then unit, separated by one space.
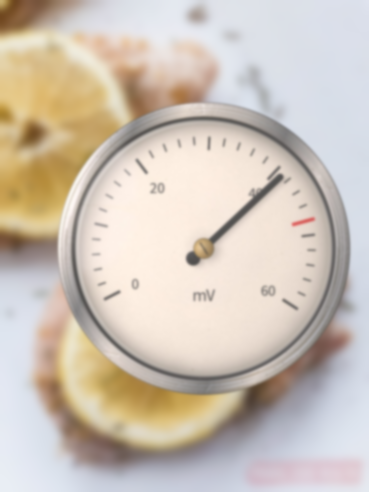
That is 41 mV
